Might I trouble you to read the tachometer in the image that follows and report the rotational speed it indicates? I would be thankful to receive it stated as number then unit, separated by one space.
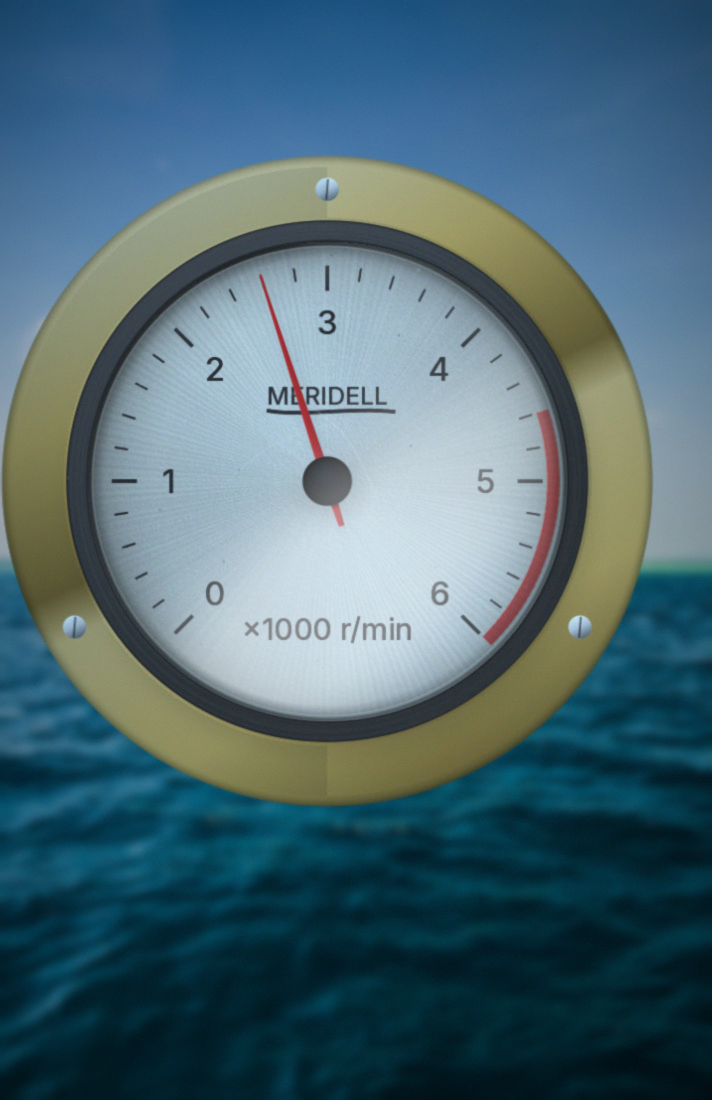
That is 2600 rpm
